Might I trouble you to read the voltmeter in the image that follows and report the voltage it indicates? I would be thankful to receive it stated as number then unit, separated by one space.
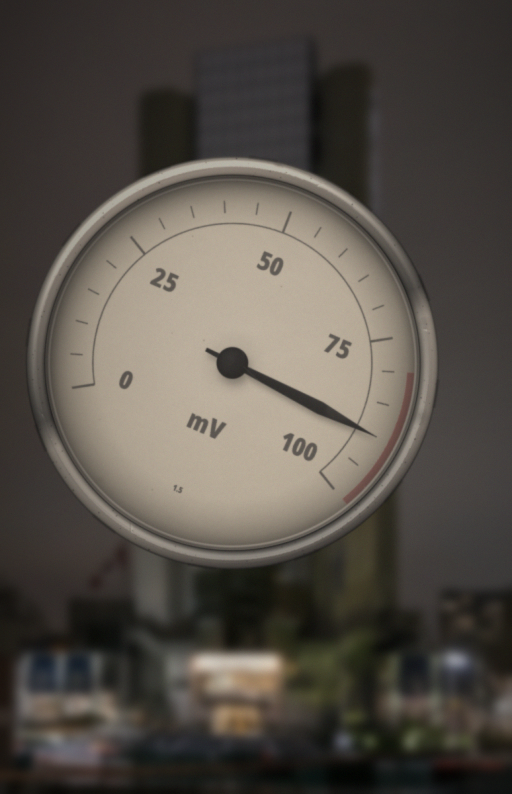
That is 90 mV
